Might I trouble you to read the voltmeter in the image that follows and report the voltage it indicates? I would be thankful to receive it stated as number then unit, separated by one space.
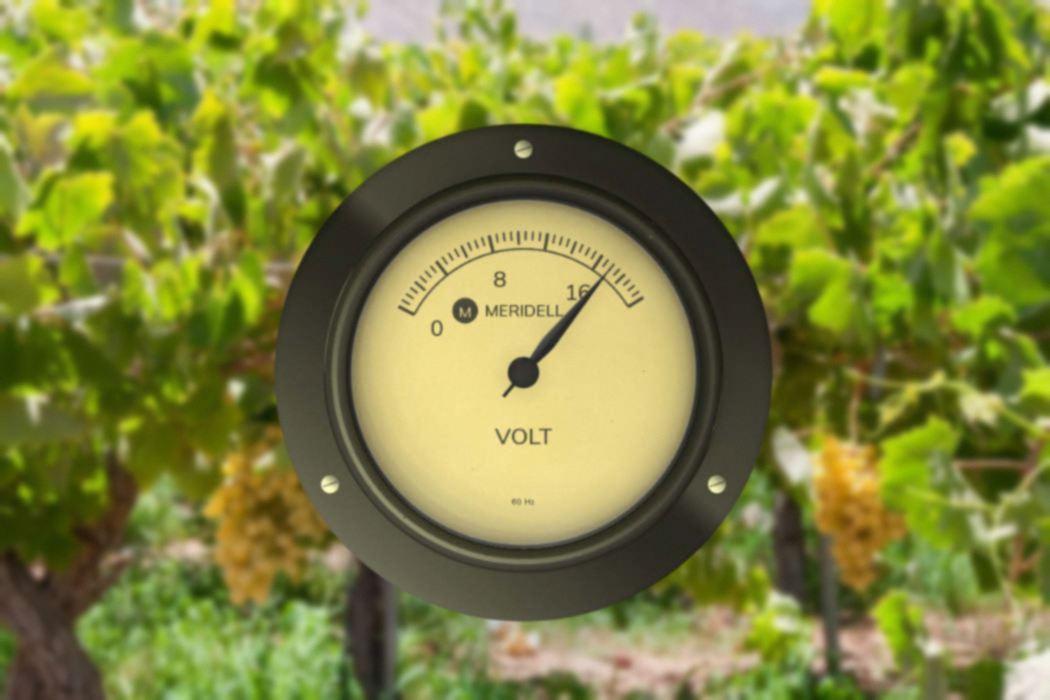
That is 17 V
